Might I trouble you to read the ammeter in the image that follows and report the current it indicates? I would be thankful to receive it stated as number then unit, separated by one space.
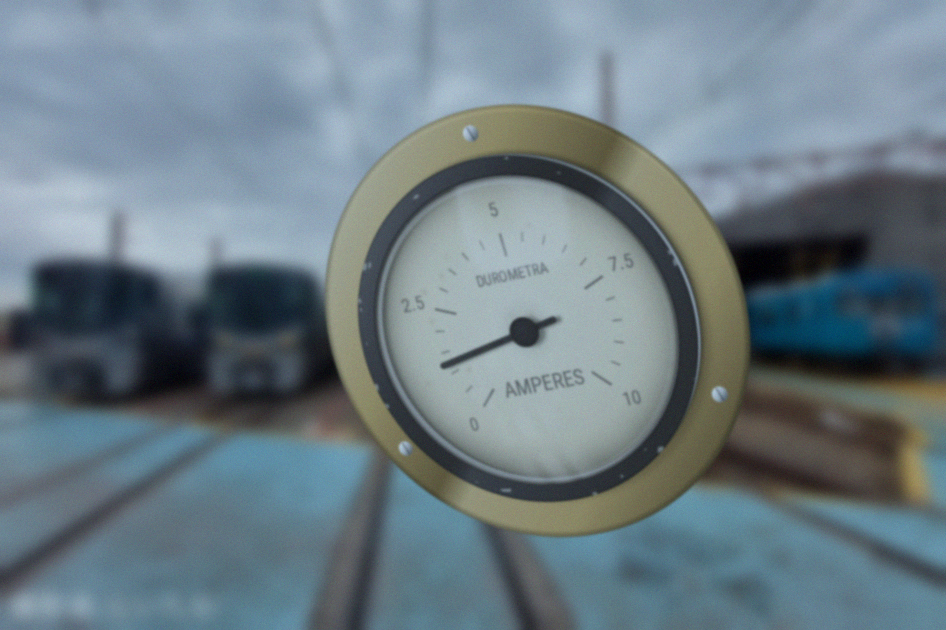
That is 1.25 A
